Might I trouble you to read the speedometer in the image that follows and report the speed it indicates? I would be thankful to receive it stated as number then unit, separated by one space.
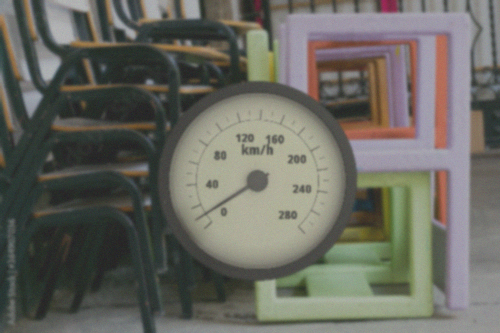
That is 10 km/h
